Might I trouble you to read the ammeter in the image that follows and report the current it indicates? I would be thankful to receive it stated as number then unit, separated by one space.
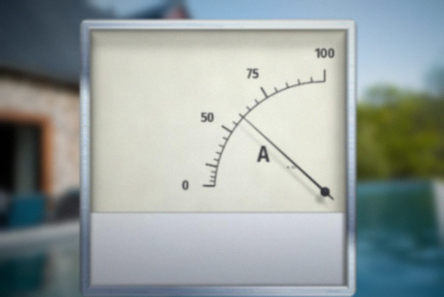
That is 60 A
